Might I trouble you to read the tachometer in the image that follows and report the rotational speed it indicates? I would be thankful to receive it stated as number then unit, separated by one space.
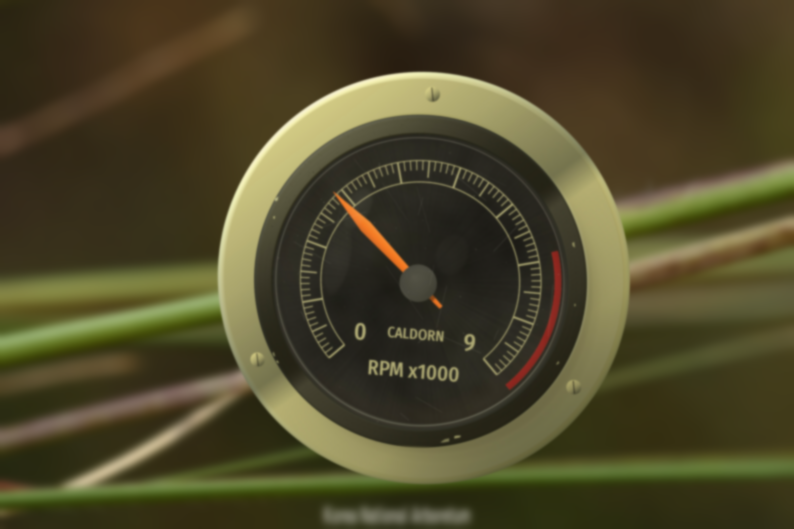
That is 2900 rpm
